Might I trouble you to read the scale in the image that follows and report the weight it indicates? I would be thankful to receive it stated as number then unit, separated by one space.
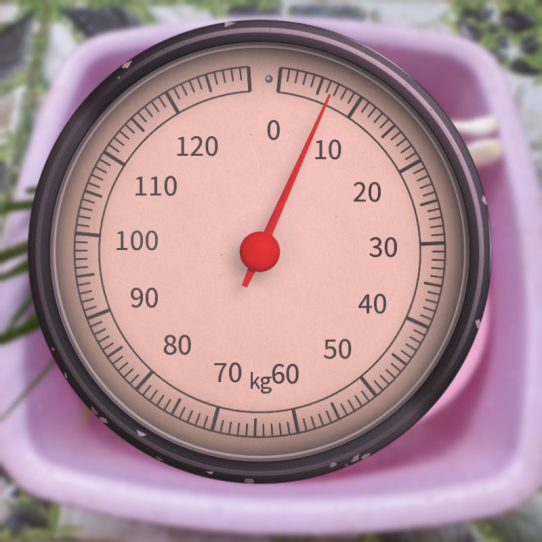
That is 6.5 kg
